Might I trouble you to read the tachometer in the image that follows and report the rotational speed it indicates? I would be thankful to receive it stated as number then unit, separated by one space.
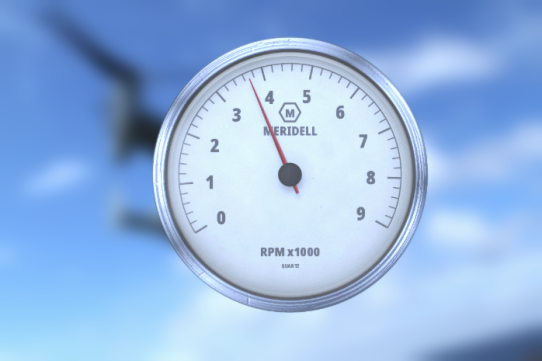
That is 3700 rpm
